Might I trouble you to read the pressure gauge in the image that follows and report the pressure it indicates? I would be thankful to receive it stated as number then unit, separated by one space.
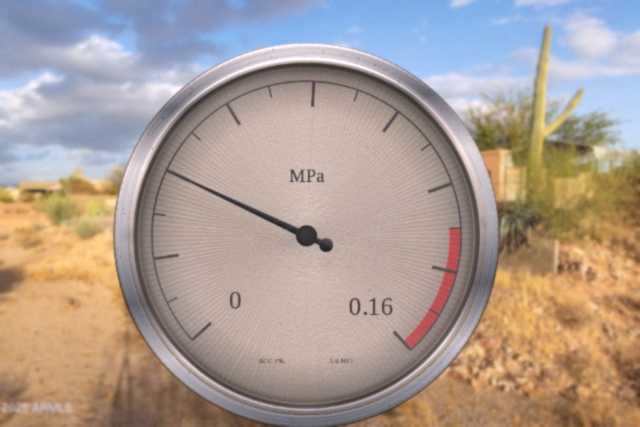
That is 0.04 MPa
